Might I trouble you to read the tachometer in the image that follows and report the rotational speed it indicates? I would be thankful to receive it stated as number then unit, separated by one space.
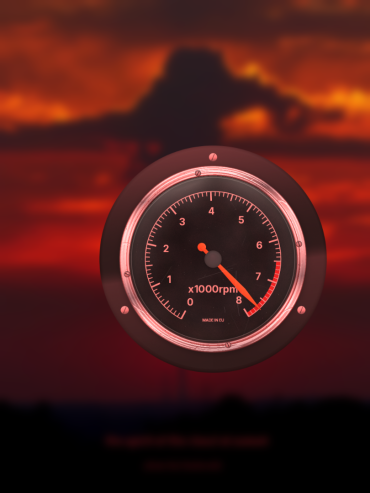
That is 7700 rpm
